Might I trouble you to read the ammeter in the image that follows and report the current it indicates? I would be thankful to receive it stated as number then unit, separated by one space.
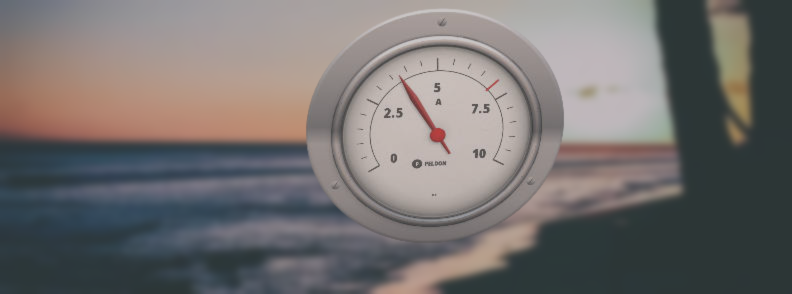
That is 3.75 A
